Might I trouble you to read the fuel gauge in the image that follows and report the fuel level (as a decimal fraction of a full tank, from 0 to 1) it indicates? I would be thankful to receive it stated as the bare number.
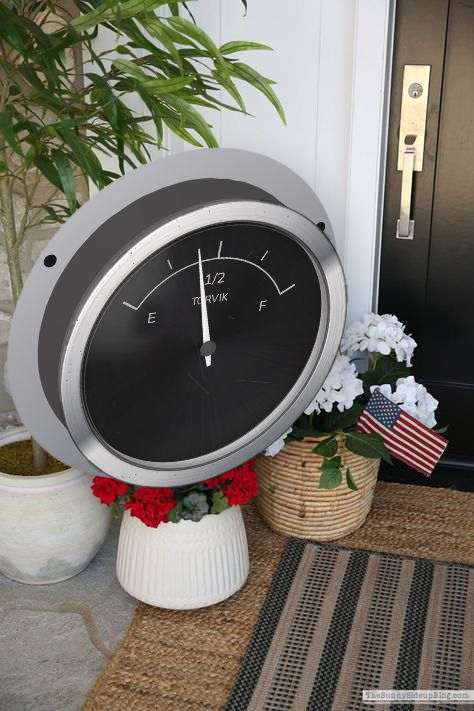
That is 0.375
